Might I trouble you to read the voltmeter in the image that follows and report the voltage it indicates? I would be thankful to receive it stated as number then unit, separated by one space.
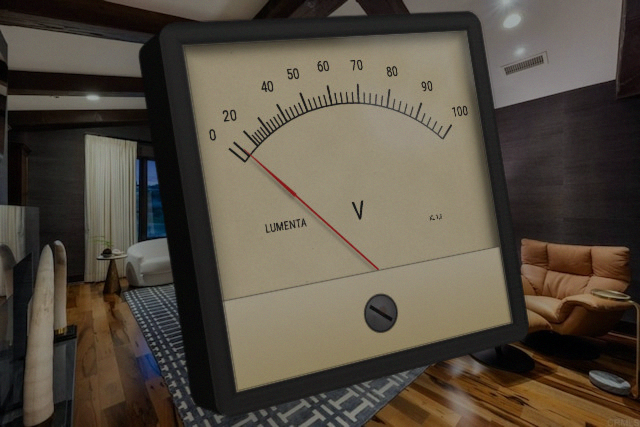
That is 10 V
